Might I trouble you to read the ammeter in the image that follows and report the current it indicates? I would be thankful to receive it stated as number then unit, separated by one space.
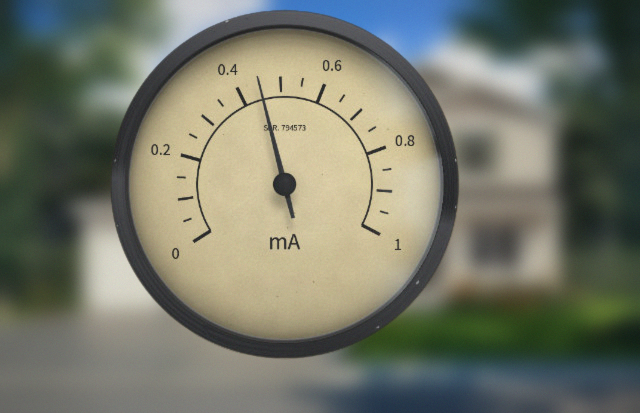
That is 0.45 mA
